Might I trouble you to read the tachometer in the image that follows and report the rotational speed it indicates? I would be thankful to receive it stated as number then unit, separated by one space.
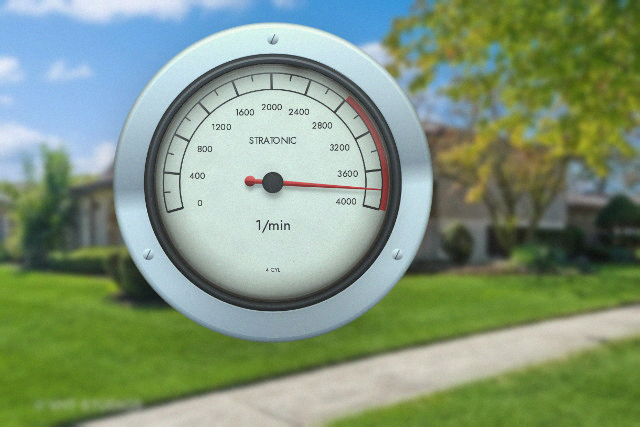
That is 3800 rpm
